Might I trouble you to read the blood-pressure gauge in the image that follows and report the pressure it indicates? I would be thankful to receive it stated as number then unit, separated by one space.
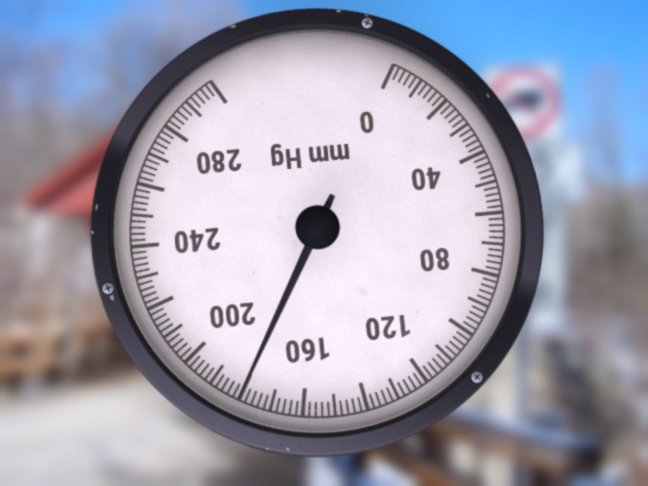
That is 180 mmHg
